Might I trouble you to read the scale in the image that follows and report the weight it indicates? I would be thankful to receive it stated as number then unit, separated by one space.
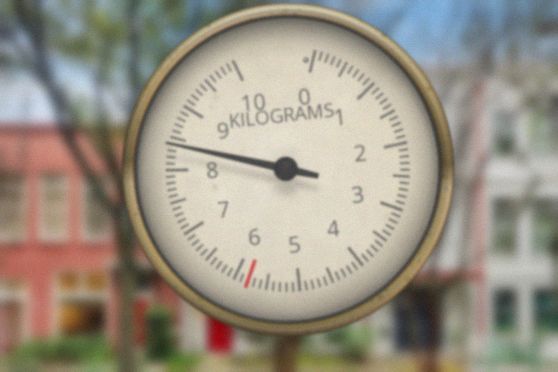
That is 8.4 kg
